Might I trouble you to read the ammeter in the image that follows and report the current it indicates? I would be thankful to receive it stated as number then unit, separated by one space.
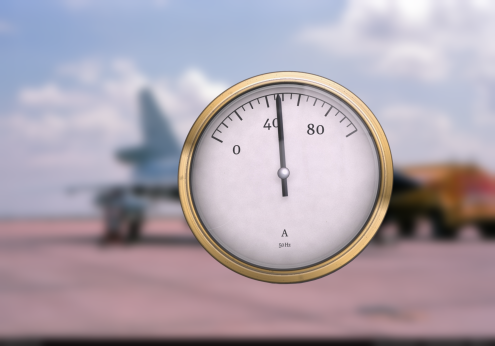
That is 47.5 A
